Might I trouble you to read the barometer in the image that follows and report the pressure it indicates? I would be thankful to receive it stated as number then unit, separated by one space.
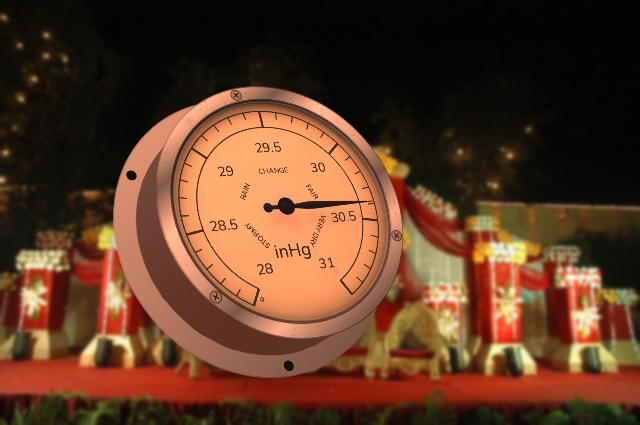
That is 30.4 inHg
